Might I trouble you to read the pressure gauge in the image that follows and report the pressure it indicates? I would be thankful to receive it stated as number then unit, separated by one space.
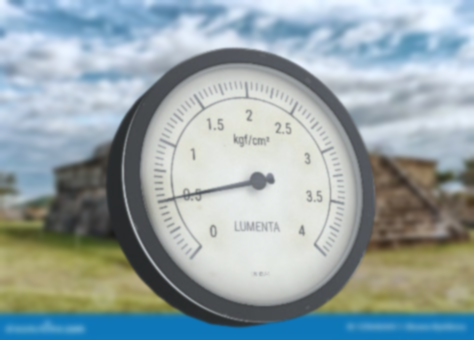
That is 0.5 kg/cm²
